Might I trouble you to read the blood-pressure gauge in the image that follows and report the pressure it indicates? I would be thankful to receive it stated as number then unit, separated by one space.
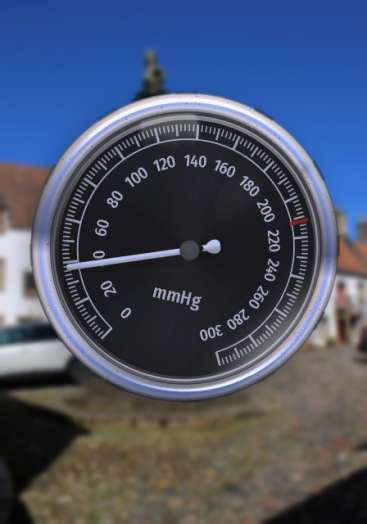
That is 38 mmHg
